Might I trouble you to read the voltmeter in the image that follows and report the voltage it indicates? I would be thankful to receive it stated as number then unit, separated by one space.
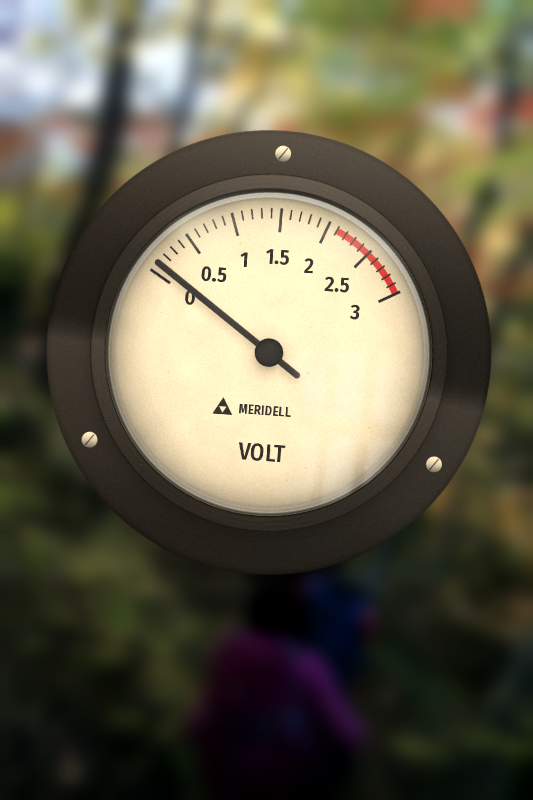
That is 0.1 V
